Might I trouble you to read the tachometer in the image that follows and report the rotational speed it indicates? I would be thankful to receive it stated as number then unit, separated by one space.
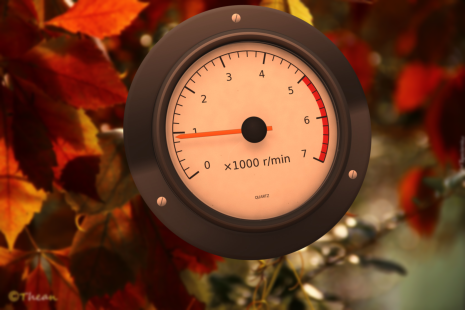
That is 900 rpm
